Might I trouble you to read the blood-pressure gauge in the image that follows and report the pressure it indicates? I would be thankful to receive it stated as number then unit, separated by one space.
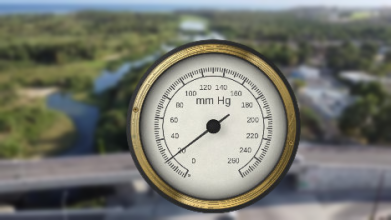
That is 20 mmHg
